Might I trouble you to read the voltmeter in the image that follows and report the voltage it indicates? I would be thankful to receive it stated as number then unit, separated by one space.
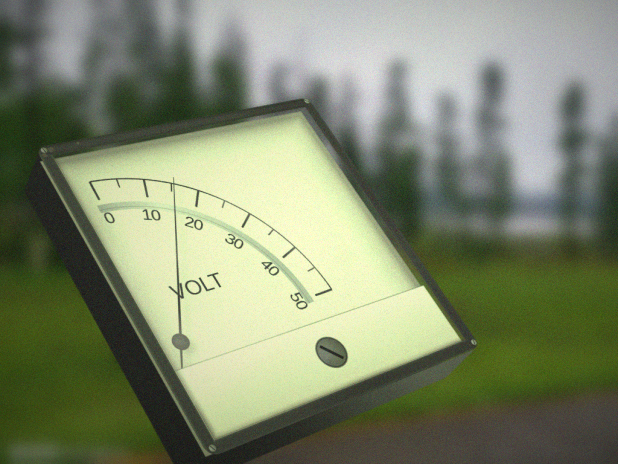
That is 15 V
